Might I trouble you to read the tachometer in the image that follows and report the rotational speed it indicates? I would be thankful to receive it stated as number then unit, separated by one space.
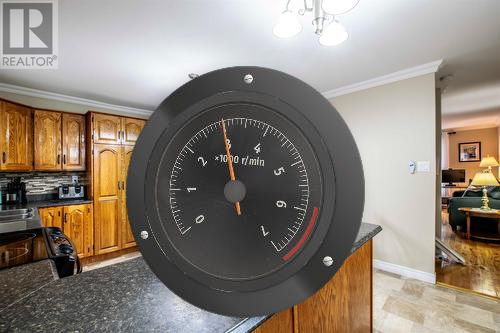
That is 3000 rpm
